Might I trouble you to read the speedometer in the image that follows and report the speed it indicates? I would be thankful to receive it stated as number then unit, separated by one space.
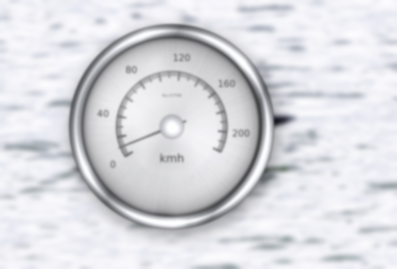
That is 10 km/h
